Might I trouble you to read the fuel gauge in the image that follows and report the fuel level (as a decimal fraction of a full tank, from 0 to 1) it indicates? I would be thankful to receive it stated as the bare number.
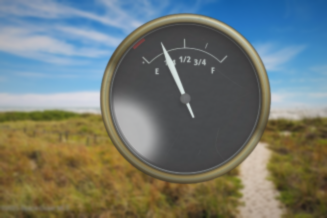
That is 0.25
